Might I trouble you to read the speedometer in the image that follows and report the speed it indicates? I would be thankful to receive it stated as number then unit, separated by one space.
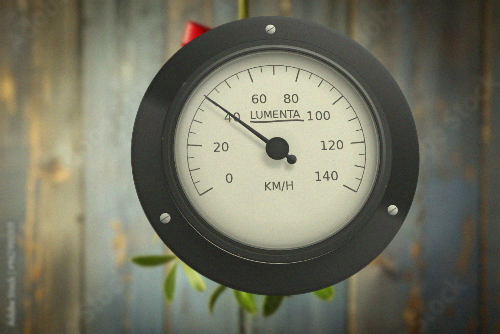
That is 40 km/h
